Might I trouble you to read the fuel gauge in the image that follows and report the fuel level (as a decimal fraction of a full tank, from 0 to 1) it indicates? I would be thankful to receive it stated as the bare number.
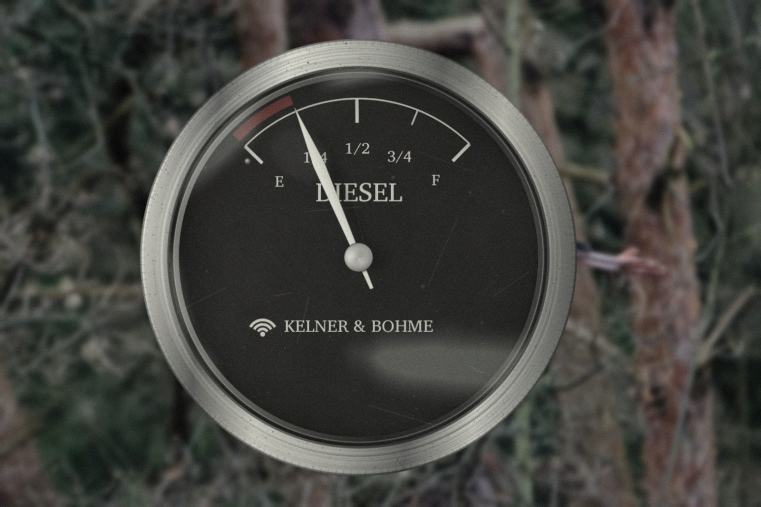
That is 0.25
